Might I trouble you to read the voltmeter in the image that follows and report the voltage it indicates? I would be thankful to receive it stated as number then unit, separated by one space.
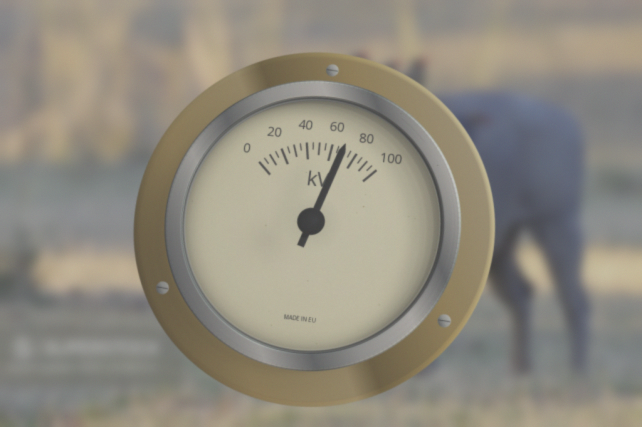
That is 70 kV
